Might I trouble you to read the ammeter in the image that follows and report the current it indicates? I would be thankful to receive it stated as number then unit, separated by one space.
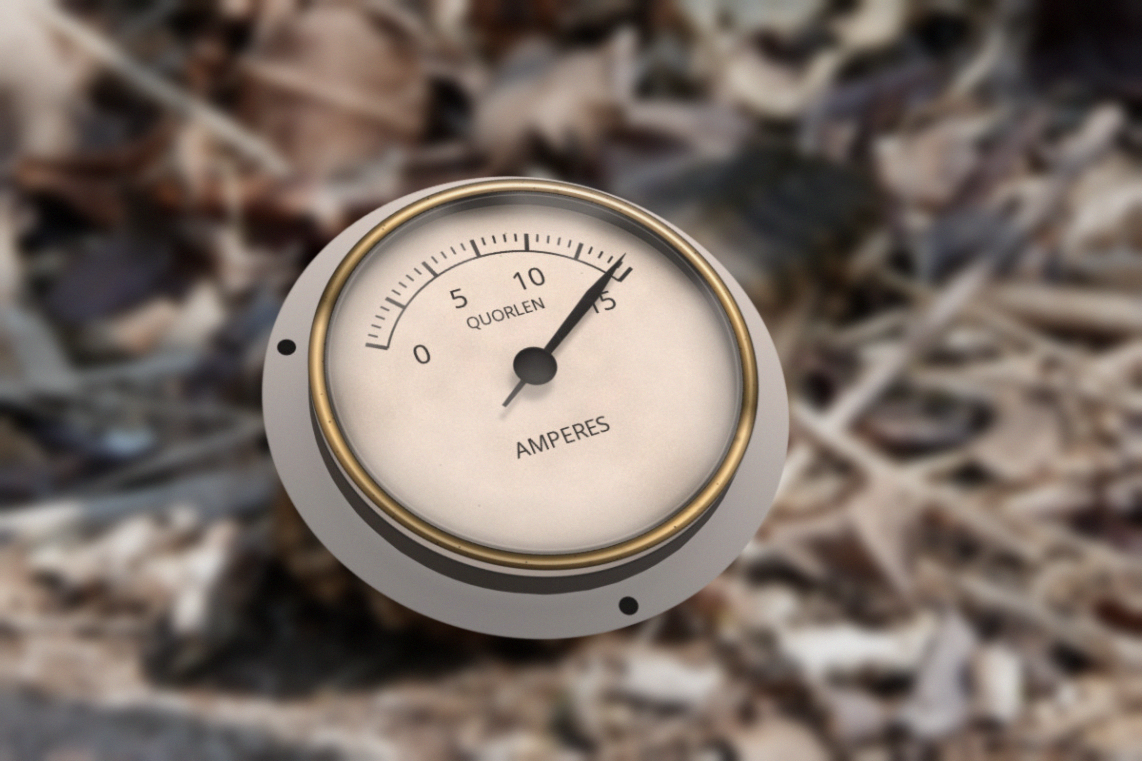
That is 14.5 A
